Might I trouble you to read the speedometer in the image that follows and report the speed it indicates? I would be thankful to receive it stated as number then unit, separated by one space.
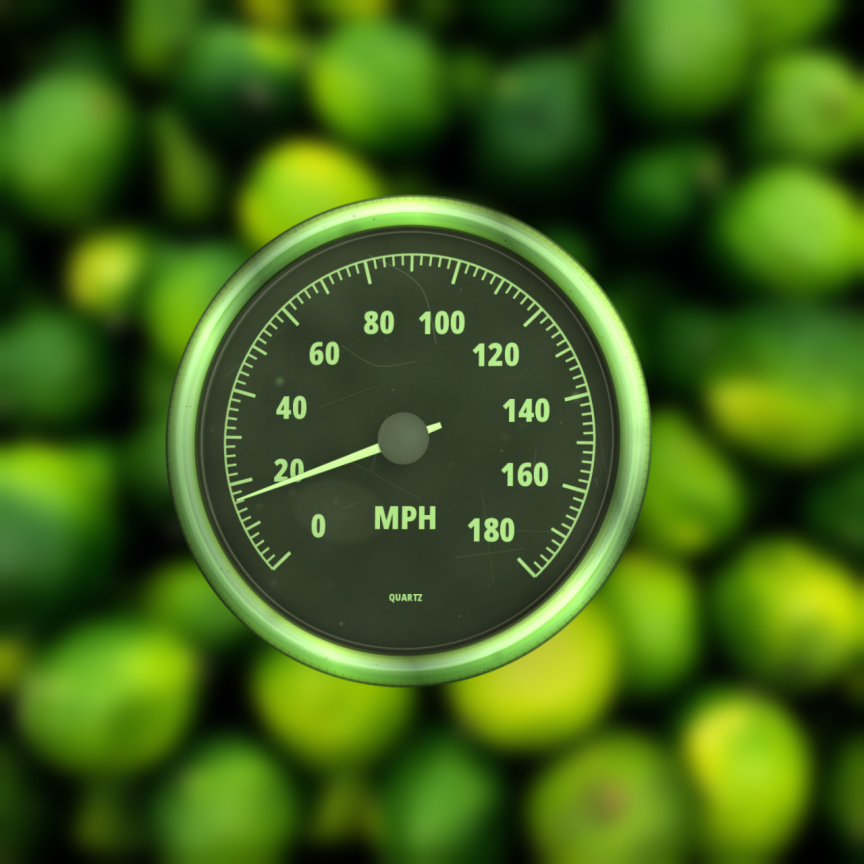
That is 16 mph
